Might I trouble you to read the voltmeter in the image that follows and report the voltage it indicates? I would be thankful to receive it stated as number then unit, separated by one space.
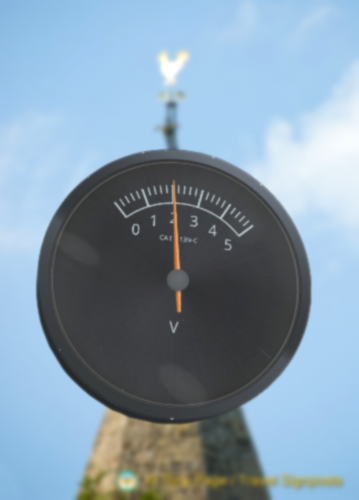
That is 2 V
